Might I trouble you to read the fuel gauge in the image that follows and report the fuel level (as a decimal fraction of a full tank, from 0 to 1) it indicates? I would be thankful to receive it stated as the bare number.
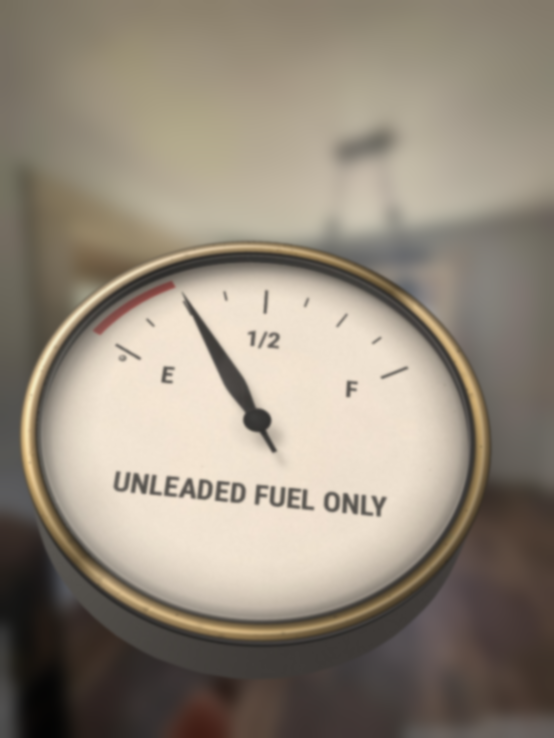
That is 0.25
